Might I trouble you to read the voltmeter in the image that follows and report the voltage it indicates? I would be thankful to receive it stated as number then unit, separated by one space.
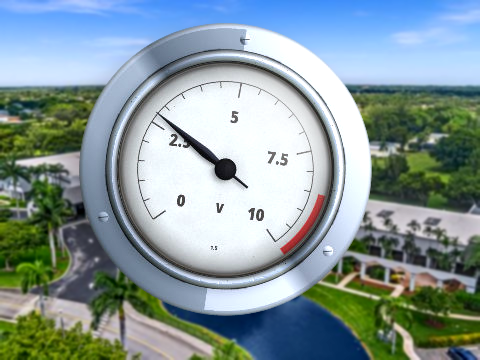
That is 2.75 V
